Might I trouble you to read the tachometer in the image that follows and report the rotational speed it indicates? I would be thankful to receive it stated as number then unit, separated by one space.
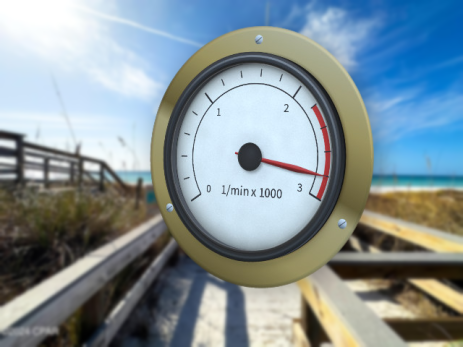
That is 2800 rpm
